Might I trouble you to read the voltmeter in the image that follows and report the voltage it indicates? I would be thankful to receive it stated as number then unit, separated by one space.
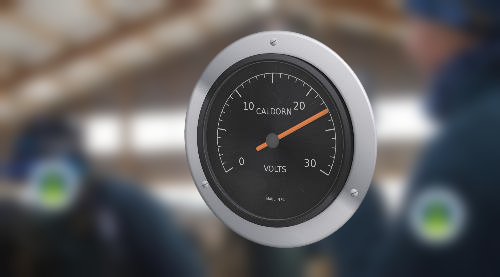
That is 23 V
